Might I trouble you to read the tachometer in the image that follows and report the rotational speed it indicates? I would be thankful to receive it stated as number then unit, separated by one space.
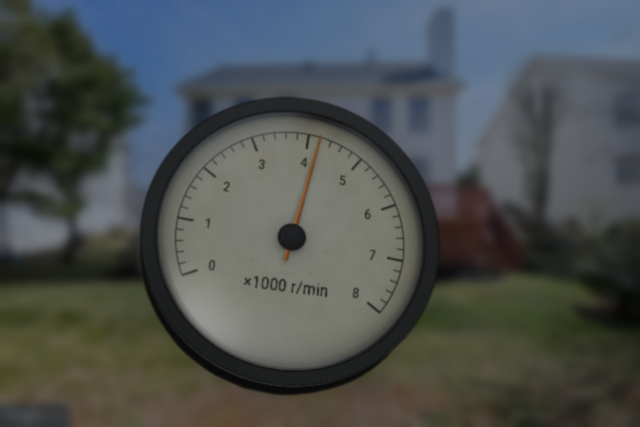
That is 4200 rpm
